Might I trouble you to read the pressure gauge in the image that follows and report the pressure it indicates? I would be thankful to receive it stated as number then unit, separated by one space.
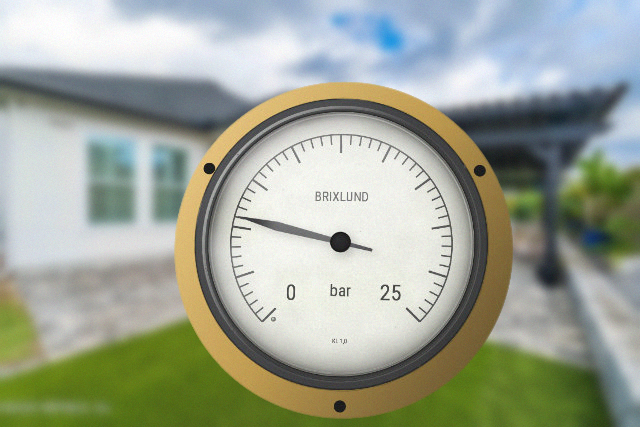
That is 5.5 bar
